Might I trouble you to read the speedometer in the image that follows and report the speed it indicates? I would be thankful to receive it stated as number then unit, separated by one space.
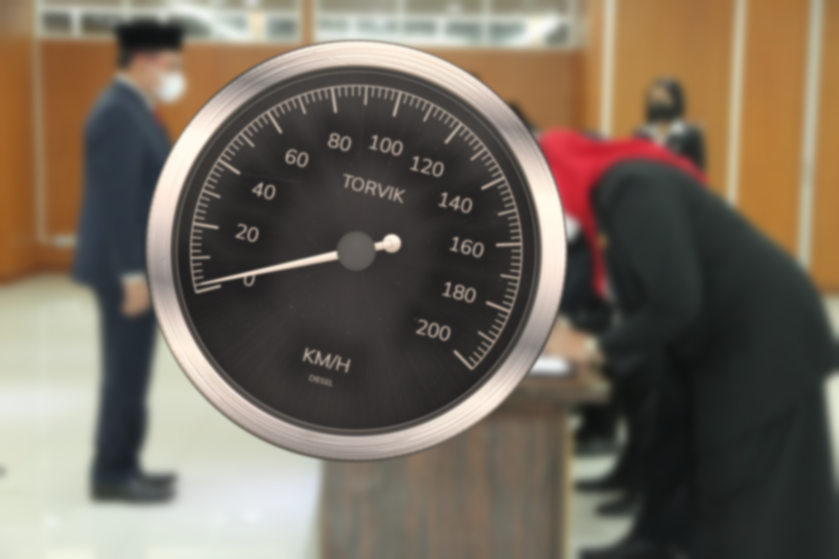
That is 2 km/h
